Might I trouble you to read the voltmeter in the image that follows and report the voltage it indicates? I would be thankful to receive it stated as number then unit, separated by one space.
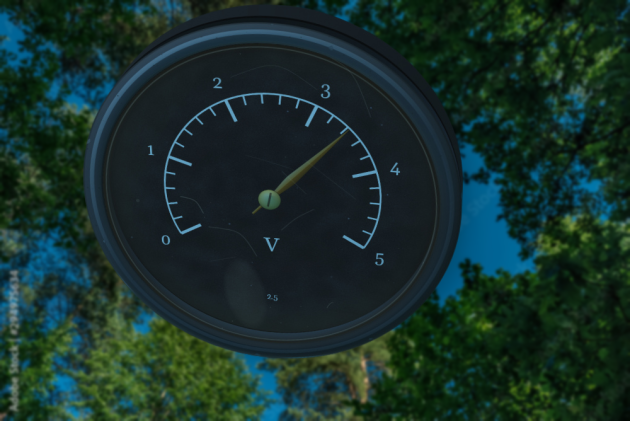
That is 3.4 V
